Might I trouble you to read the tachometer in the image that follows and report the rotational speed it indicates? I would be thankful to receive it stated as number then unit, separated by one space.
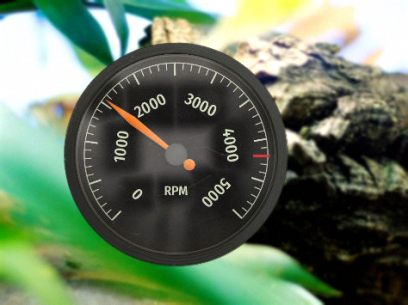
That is 1550 rpm
